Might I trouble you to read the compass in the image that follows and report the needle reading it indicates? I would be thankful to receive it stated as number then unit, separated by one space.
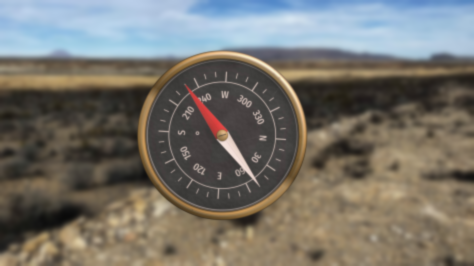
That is 230 °
